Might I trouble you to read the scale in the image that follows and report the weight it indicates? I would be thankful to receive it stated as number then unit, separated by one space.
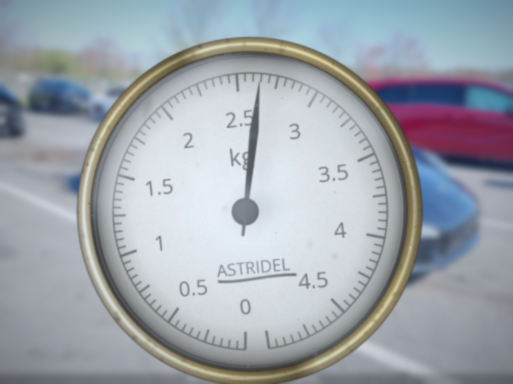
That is 2.65 kg
